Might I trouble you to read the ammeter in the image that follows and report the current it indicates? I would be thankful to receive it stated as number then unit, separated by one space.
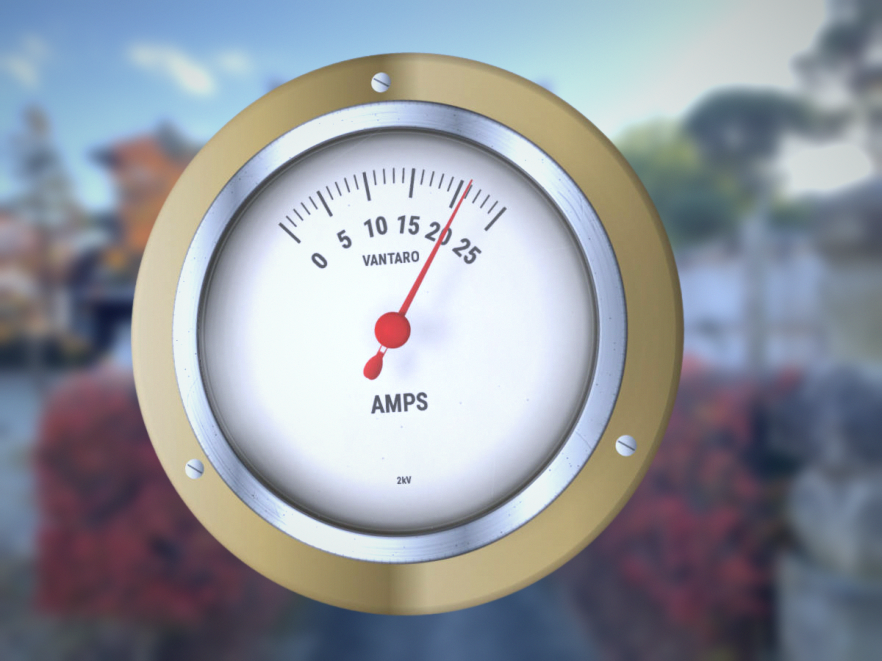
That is 21 A
